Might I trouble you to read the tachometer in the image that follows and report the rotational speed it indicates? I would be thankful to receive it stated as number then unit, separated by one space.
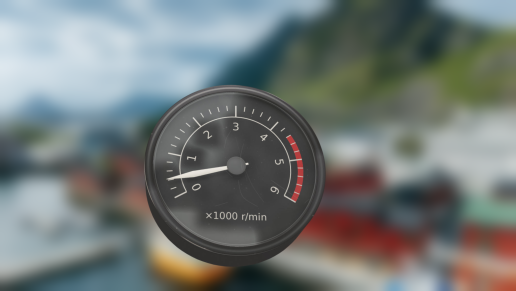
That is 400 rpm
